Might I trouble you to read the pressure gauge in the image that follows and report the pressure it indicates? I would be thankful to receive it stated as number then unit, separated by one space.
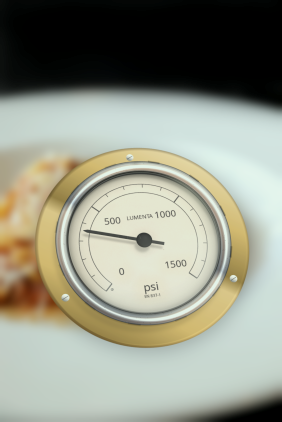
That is 350 psi
